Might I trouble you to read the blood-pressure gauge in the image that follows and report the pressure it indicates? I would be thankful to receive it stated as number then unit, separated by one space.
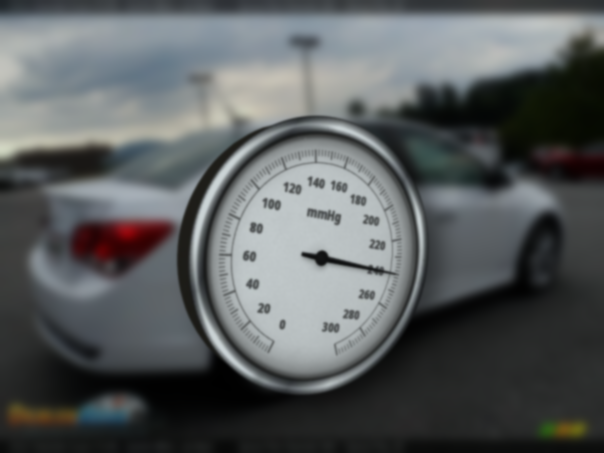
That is 240 mmHg
